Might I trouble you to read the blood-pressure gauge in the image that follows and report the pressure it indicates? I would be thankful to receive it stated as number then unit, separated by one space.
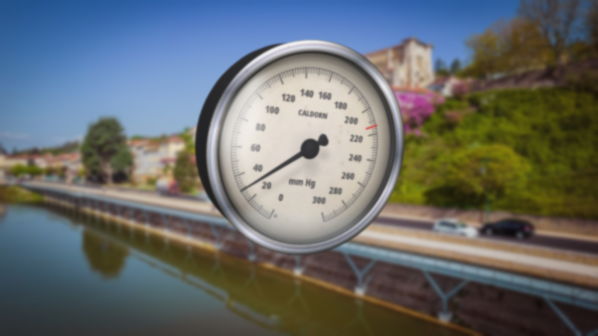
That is 30 mmHg
